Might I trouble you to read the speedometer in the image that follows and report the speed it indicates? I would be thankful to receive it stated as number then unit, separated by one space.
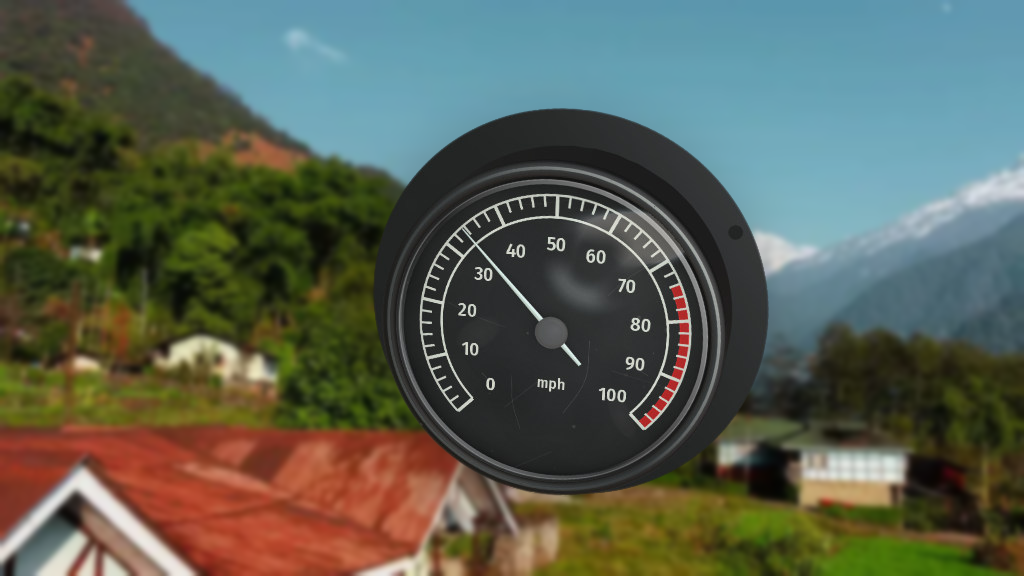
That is 34 mph
